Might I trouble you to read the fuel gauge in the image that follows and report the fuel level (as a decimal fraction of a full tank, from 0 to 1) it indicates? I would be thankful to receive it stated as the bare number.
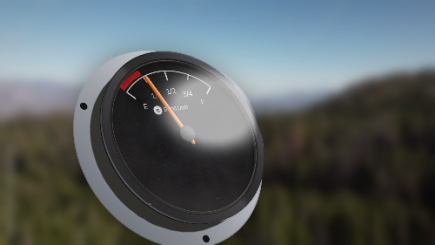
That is 0.25
